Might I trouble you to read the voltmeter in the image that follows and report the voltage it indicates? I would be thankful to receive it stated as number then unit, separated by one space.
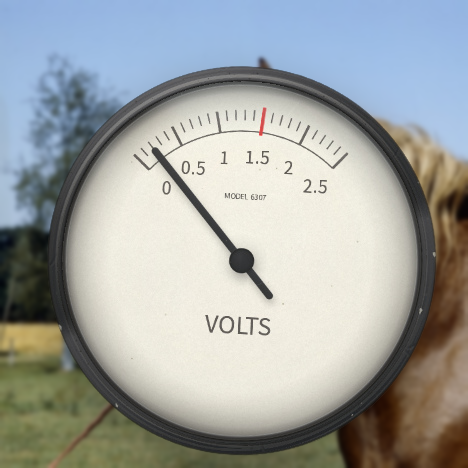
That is 0.2 V
